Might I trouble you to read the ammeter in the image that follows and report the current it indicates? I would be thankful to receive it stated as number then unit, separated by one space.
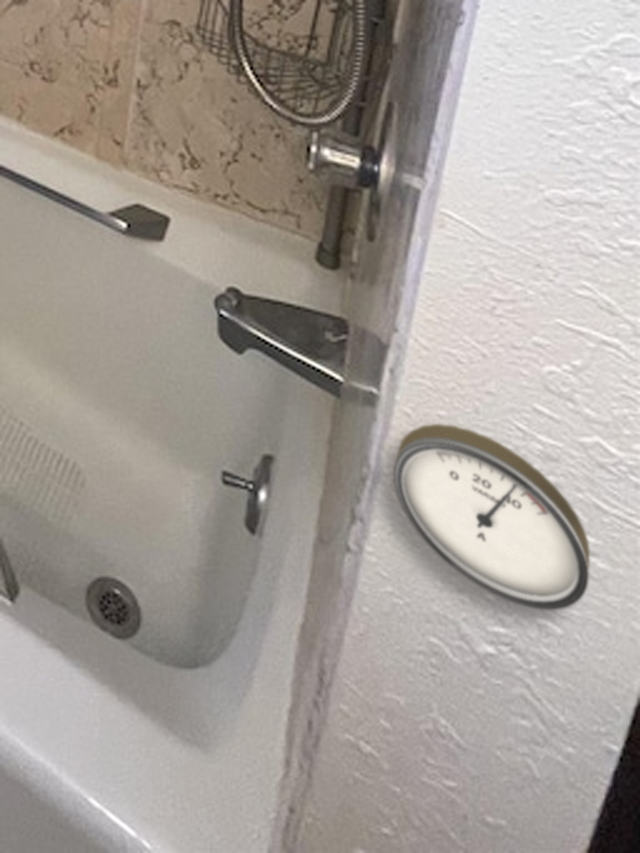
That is 35 A
